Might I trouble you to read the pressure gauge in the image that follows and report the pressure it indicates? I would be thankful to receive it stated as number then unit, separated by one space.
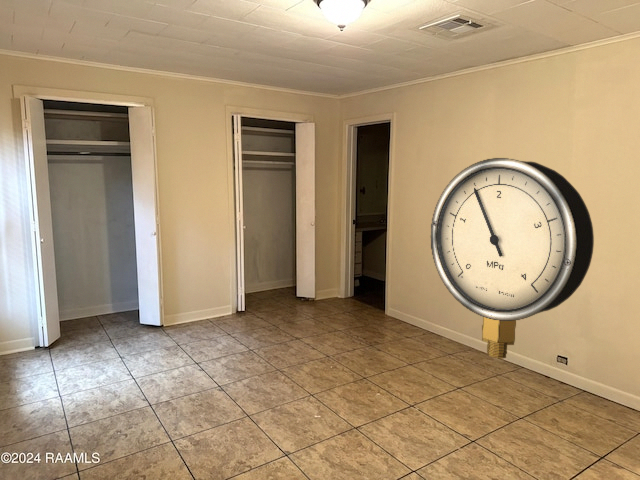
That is 1.6 MPa
